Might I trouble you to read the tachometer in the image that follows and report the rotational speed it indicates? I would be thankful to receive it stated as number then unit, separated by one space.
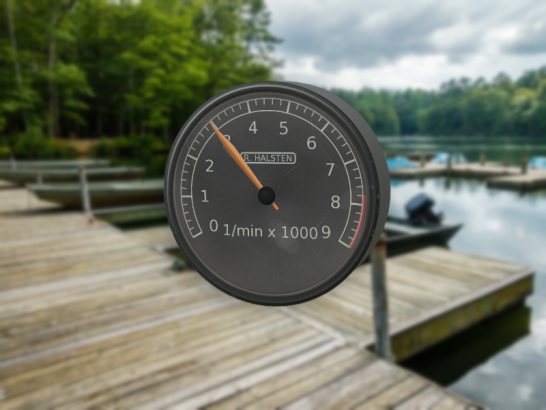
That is 3000 rpm
